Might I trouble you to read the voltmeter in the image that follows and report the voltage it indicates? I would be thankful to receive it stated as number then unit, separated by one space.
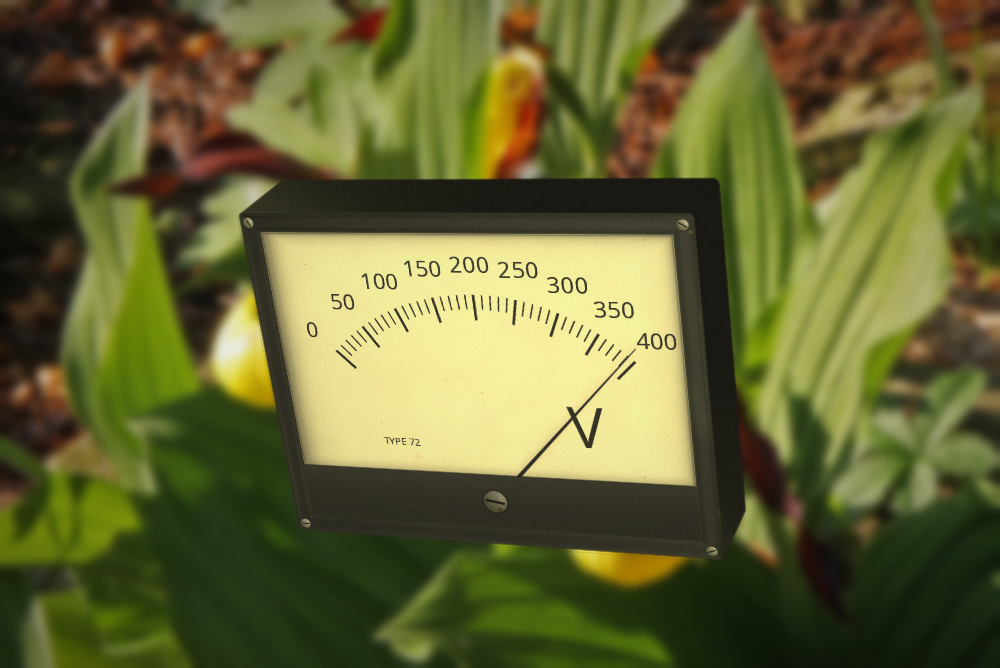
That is 390 V
